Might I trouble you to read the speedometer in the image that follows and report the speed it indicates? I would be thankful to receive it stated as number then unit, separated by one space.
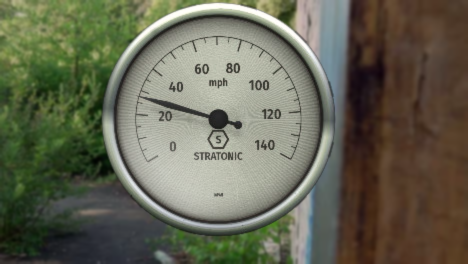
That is 27.5 mph
